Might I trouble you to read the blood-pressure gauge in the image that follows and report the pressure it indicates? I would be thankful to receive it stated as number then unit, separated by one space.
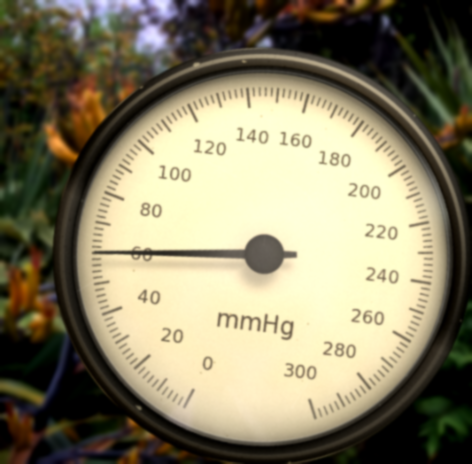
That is 60 mmHg
